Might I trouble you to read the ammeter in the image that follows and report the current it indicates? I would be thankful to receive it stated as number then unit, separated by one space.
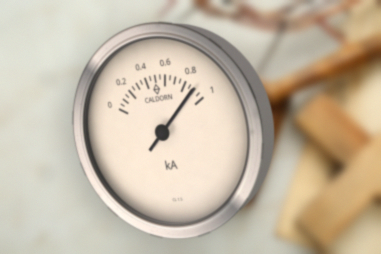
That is 0.9 kA
